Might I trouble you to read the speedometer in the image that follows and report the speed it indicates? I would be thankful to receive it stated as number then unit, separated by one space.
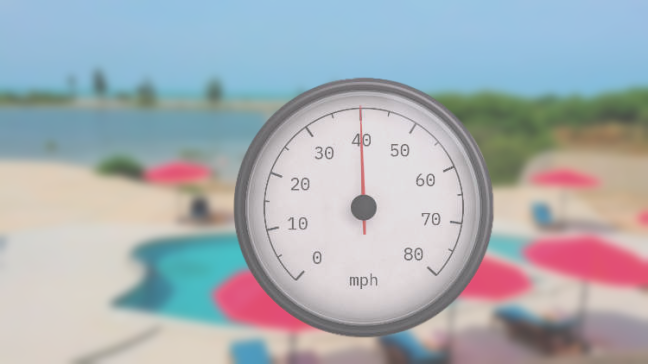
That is 40 mph
